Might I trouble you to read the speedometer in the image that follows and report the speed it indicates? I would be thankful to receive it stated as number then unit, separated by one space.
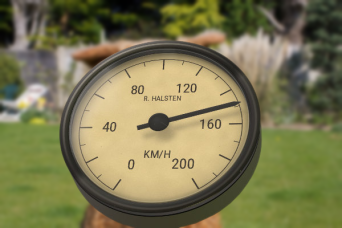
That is 150 km/h
